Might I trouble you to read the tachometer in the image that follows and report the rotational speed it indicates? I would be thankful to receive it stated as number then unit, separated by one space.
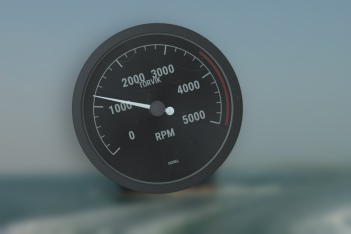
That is 1200 rpm
